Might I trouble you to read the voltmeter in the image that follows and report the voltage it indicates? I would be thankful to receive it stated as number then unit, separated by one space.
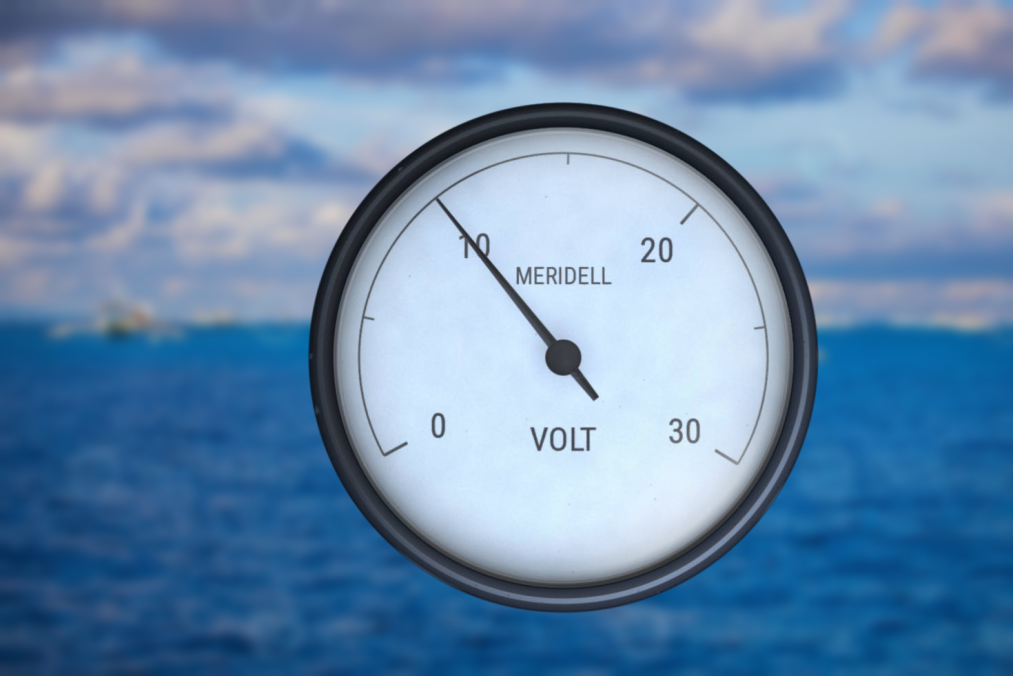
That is 10 V
